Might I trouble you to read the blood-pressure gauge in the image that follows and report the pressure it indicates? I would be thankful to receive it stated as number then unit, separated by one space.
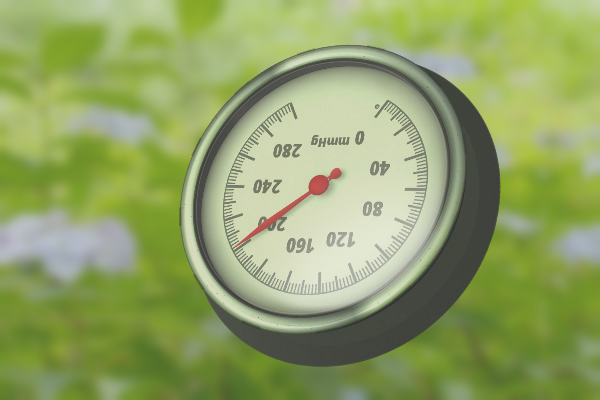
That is 200 mmHg
